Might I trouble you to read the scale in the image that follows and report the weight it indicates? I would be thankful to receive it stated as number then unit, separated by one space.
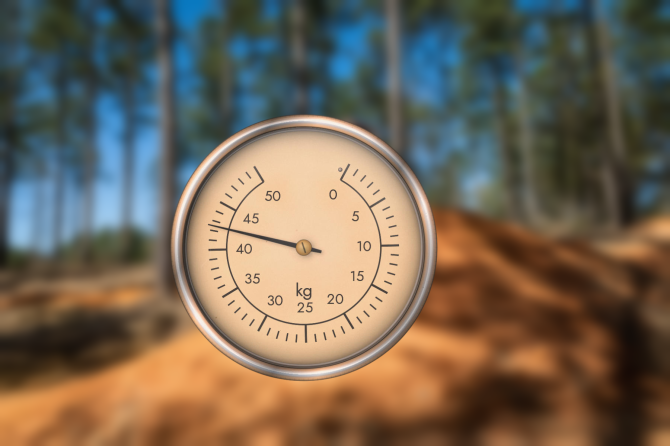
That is 42.5 kg
